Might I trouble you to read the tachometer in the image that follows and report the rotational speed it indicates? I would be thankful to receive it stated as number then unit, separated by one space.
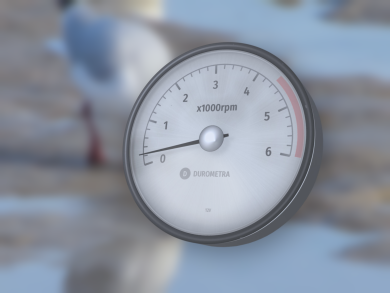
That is 200 rpm
